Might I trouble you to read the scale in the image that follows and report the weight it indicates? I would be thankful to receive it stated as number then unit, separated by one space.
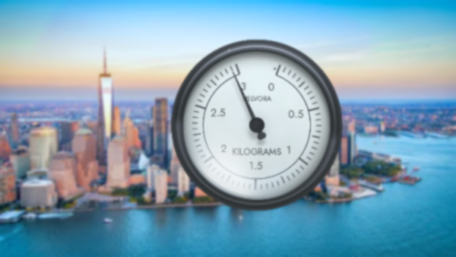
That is 2.95 kg
